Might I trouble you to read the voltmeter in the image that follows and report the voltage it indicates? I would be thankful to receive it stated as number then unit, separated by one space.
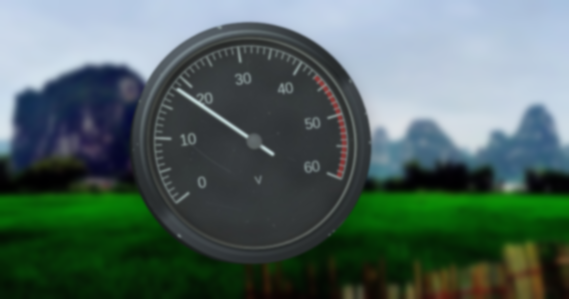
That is 18 V
